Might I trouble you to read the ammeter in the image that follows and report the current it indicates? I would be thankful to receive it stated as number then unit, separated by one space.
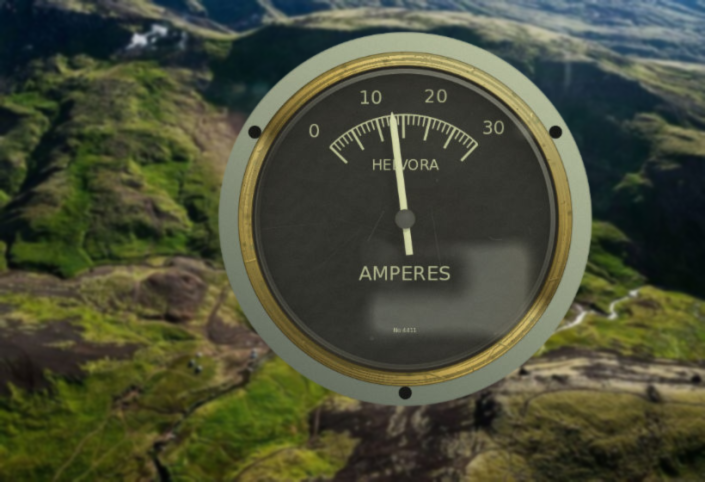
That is 13 A
